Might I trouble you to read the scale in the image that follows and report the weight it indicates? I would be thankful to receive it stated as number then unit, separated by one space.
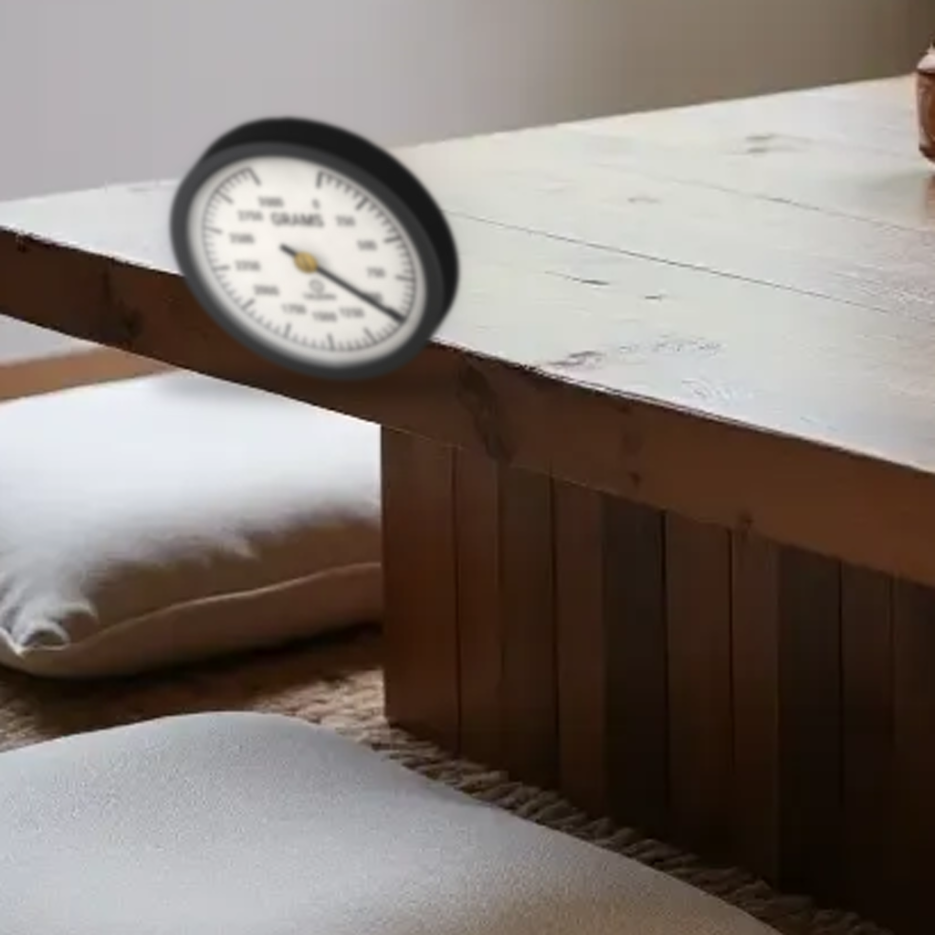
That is 1000 g
